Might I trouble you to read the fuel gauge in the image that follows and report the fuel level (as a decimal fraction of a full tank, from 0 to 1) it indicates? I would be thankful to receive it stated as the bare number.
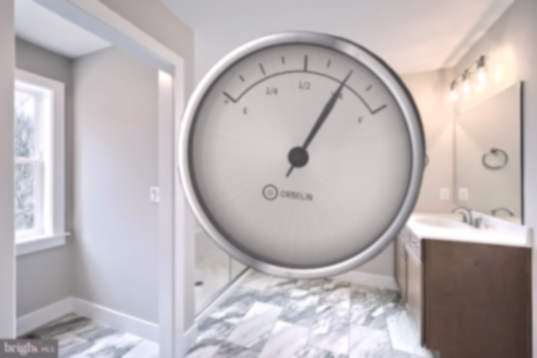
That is 0.75
